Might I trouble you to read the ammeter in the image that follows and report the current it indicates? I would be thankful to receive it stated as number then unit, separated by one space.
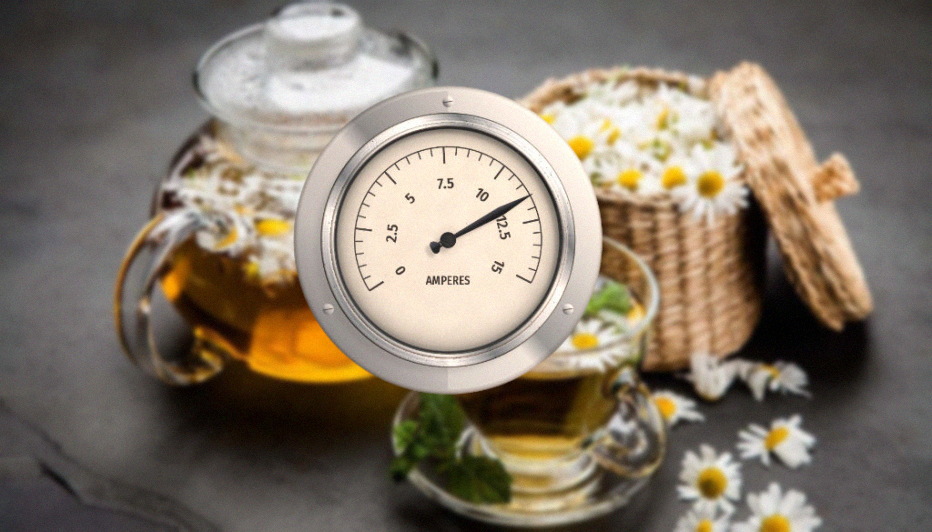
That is 11.5 A
